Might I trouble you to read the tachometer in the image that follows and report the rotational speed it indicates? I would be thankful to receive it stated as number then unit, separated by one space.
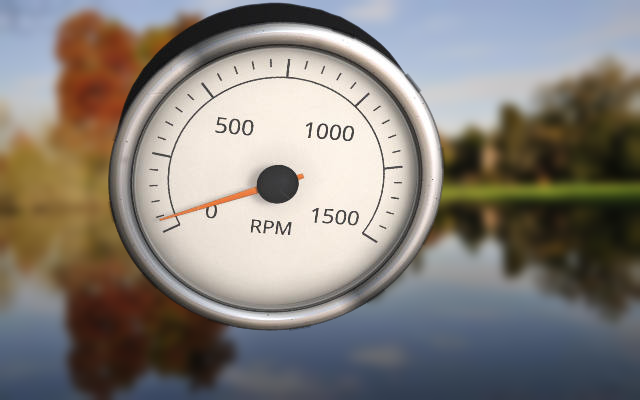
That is 50 rpm
